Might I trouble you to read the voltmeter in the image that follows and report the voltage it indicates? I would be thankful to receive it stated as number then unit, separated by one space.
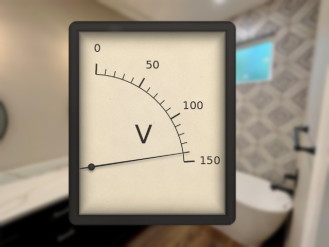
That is 140 V
